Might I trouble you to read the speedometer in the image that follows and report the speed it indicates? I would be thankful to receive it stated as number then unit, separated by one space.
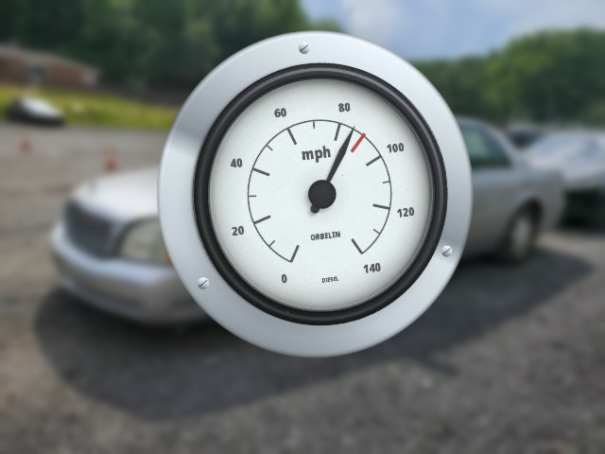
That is 85 mph
